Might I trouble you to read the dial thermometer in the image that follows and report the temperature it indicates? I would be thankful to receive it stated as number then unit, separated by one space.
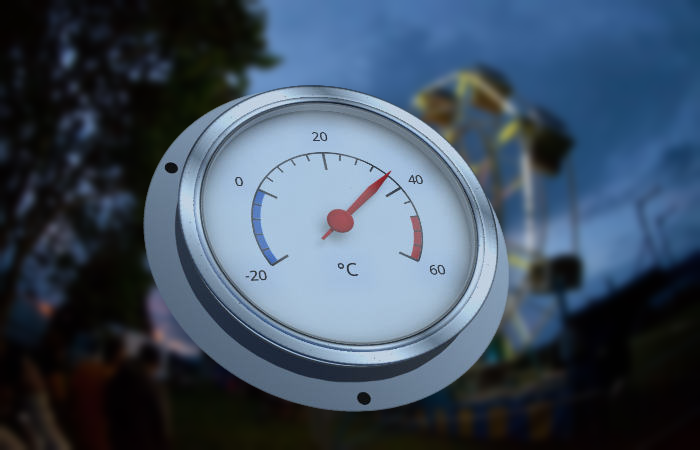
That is 36 °C
